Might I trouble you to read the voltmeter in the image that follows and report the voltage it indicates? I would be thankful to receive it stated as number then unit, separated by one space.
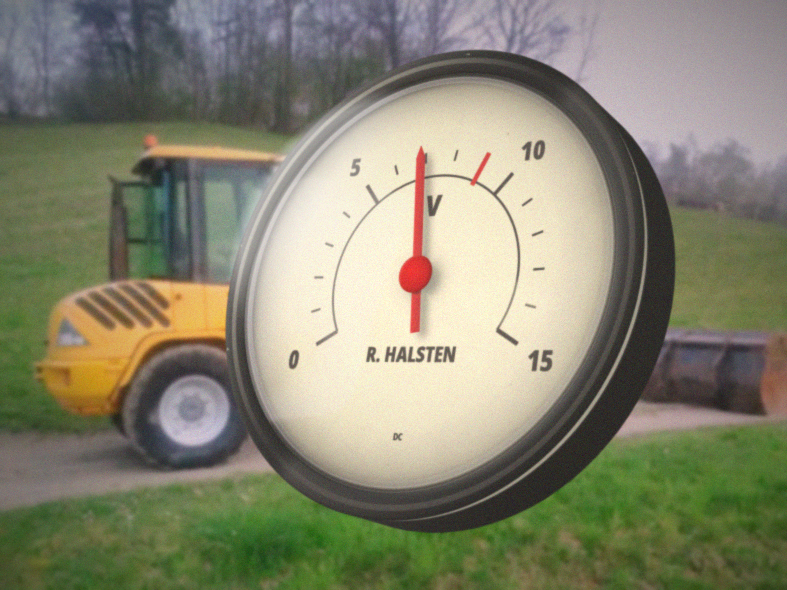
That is 7 V
